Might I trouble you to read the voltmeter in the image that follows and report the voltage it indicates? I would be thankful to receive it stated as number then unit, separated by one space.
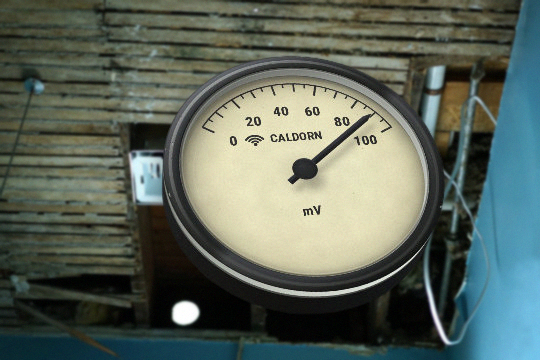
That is 90 mV
